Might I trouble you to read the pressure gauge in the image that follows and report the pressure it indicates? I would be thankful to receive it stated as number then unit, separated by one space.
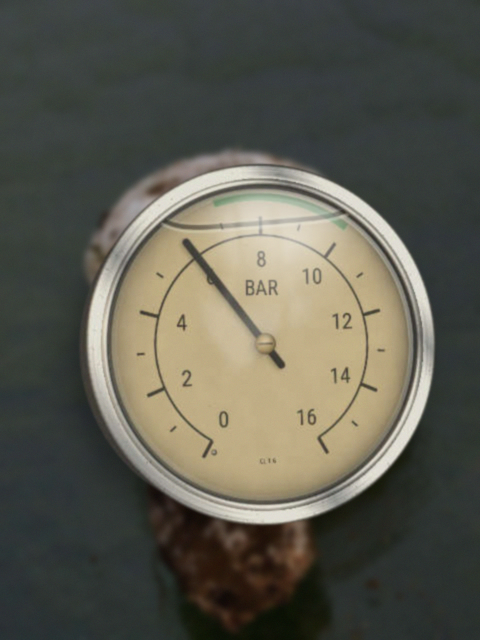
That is 6 bar
